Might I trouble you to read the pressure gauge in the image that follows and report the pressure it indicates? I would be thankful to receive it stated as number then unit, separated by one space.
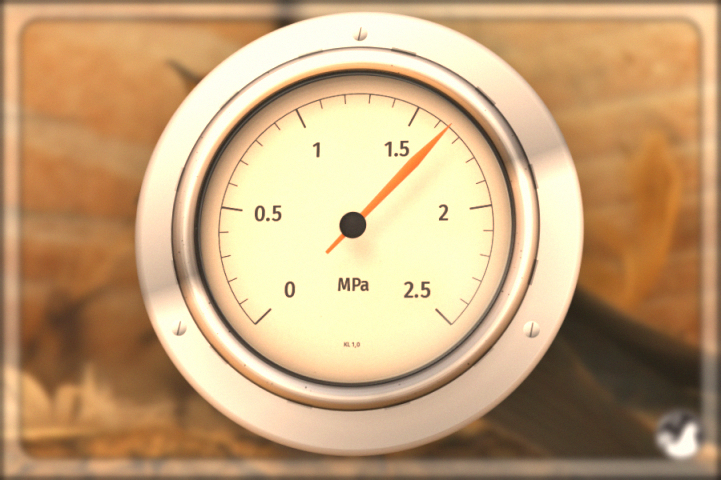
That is 1.65 MPa
